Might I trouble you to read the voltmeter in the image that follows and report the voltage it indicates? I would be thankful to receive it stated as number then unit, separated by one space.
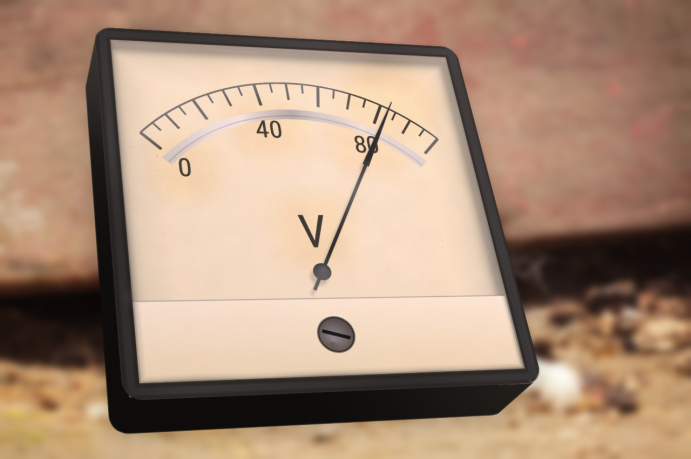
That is 82.5 V
